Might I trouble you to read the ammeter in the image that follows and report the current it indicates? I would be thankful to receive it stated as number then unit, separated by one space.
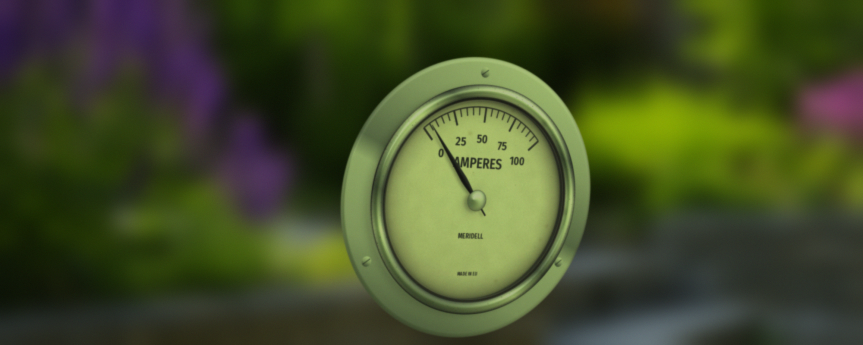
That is 5 A
